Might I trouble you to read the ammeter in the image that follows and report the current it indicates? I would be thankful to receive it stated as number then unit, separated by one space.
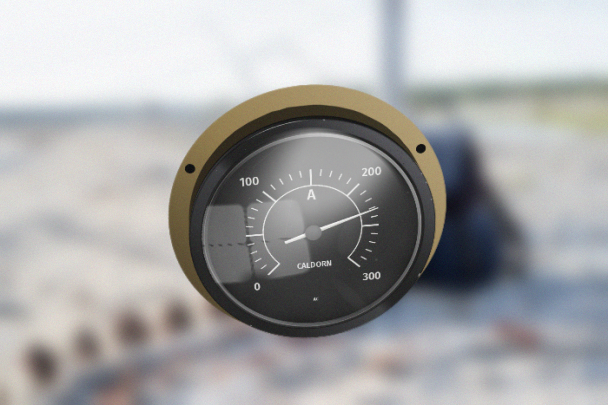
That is 230 A
